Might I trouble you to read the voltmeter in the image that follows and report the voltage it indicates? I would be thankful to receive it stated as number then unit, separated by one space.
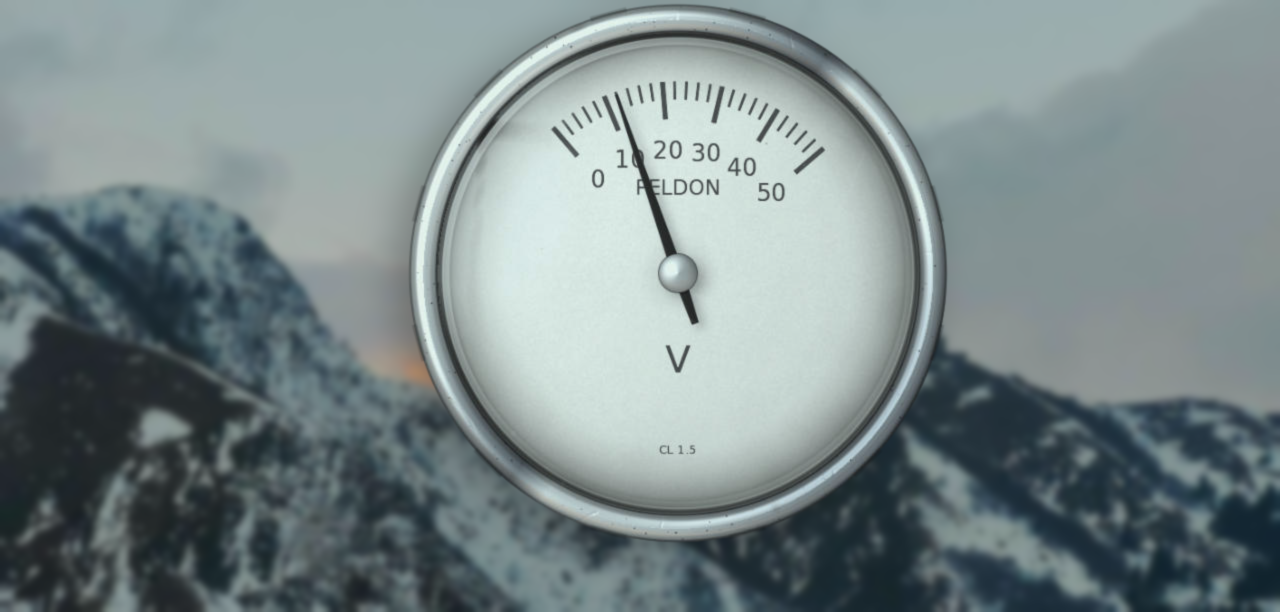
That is 12 V
